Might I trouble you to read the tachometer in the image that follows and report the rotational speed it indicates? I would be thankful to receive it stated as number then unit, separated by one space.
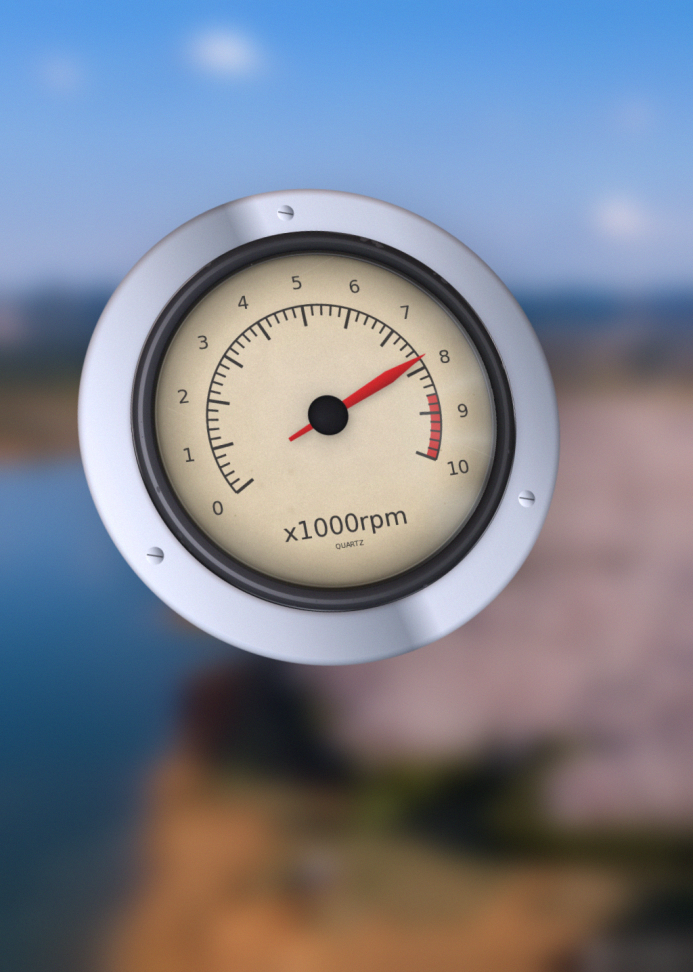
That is 7800 rpm
